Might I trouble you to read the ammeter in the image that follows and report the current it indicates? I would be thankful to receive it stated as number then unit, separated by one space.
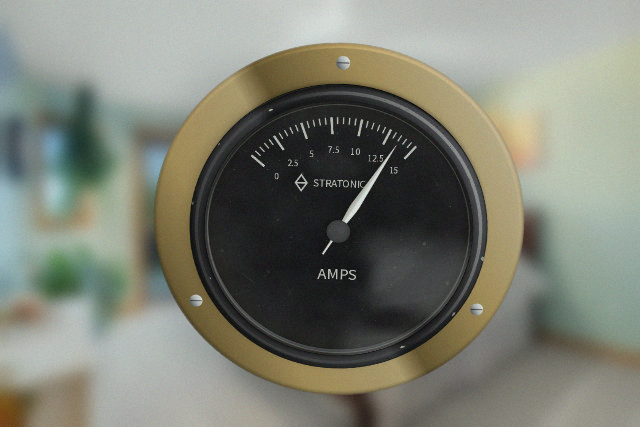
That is 13.5 A
